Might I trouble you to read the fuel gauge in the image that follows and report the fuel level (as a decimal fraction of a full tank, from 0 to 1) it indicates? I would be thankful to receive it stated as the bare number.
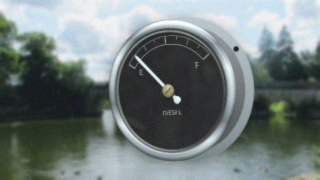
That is 0.125
